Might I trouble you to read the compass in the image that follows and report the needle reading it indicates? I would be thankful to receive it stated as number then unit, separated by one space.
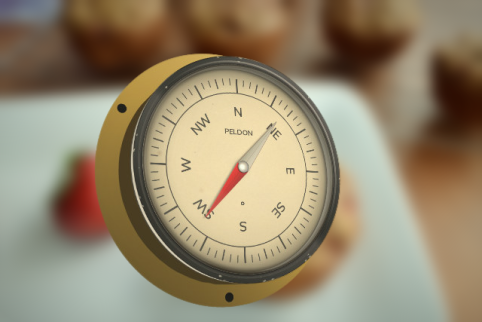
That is 220 °
